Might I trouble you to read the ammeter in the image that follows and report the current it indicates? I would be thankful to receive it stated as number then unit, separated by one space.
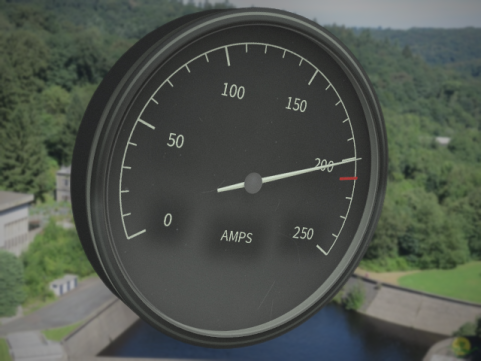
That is 200 A
